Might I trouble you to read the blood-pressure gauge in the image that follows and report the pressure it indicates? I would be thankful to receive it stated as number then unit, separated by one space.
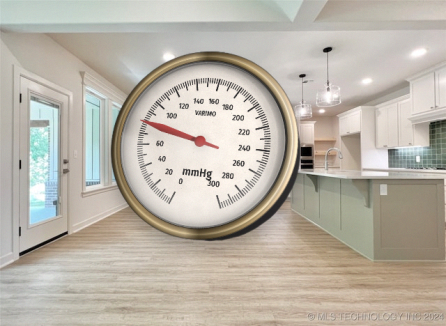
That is 80 mmHg
